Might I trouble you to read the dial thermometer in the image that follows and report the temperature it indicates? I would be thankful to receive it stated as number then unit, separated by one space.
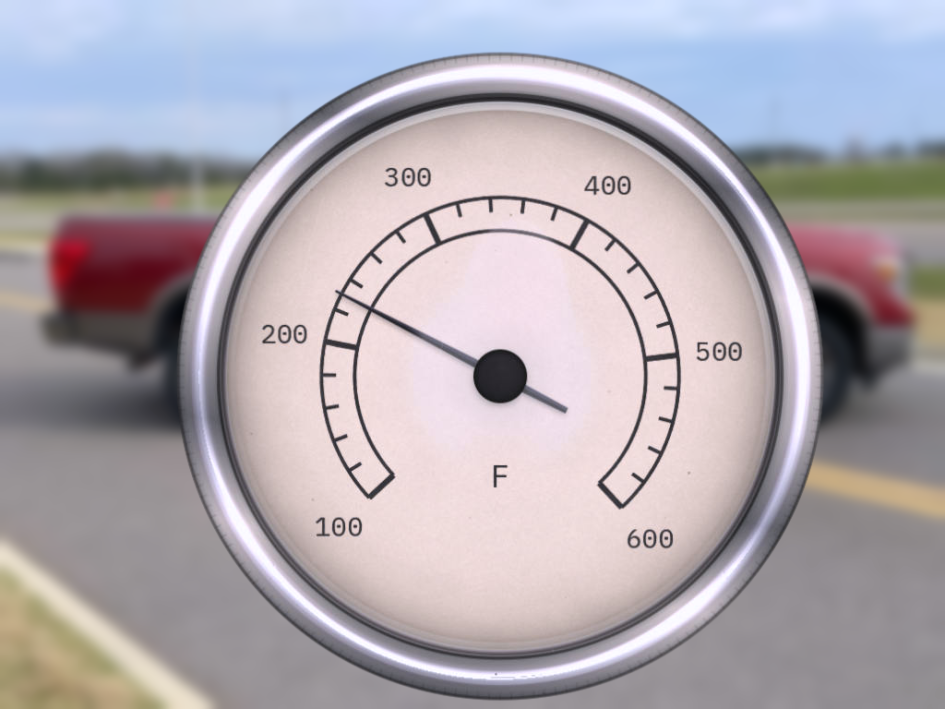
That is 230 °F
